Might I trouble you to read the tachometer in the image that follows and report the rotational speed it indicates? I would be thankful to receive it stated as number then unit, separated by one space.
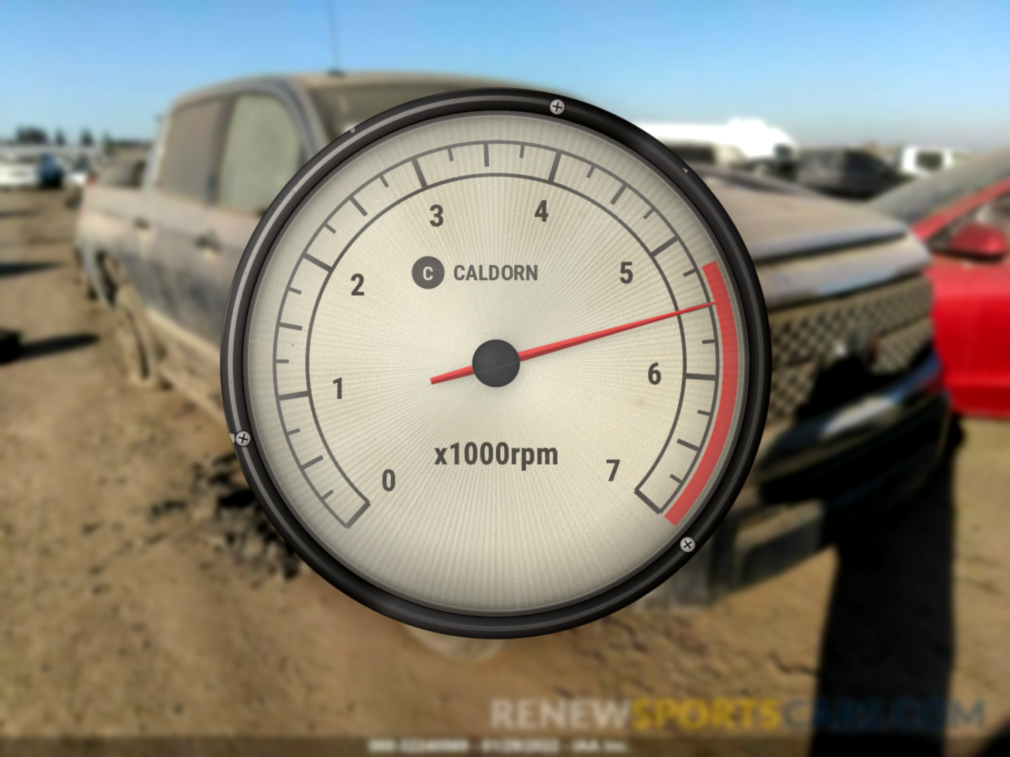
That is 5500 rpm
